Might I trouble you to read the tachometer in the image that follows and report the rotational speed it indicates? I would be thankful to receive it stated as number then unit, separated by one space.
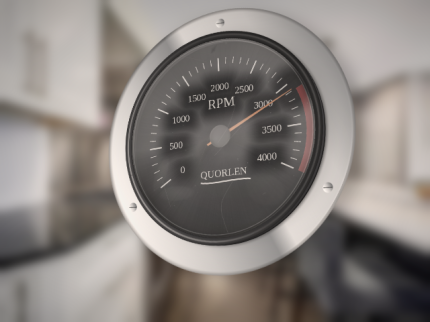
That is 3100 rpm
